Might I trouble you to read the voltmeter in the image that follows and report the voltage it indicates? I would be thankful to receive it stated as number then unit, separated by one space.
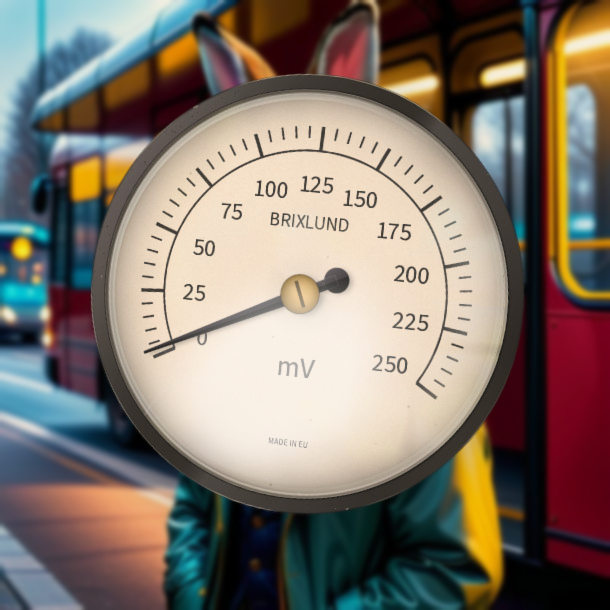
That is 2.5 mV
